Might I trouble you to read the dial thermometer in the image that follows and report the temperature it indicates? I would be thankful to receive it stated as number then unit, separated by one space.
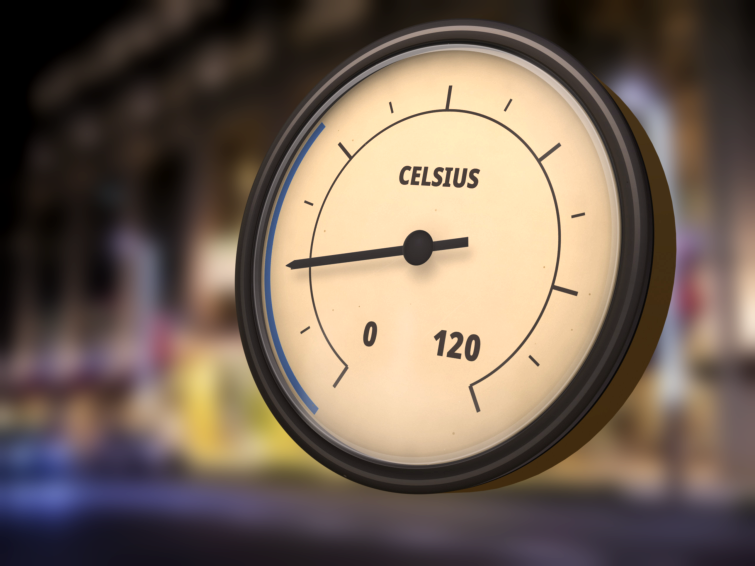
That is 20 °C
